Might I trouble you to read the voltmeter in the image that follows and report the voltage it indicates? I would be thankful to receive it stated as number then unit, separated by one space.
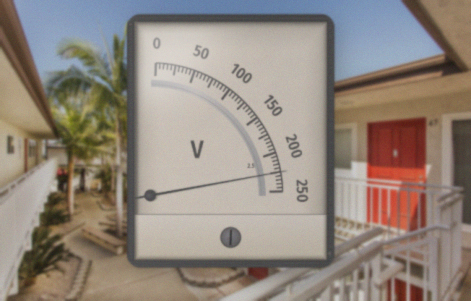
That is 225 V
